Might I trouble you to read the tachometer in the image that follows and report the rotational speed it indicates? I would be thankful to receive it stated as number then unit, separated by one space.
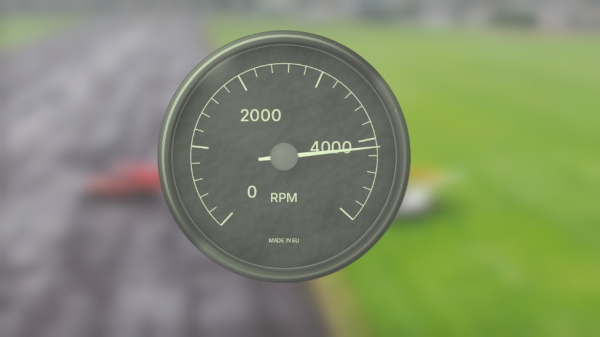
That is 4100 rpm
